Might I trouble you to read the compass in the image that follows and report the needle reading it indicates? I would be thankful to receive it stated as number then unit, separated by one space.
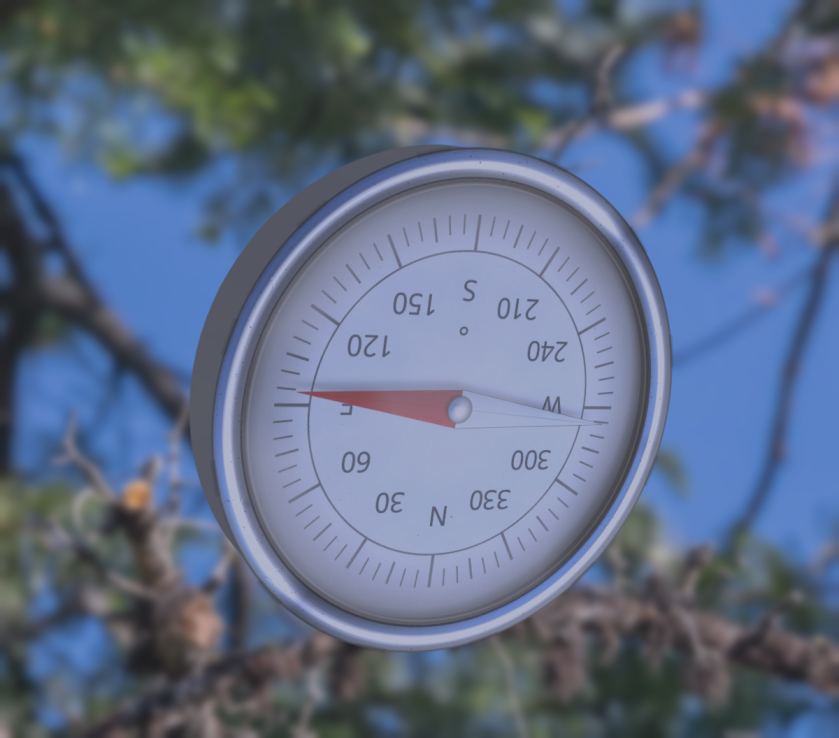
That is 95 °
